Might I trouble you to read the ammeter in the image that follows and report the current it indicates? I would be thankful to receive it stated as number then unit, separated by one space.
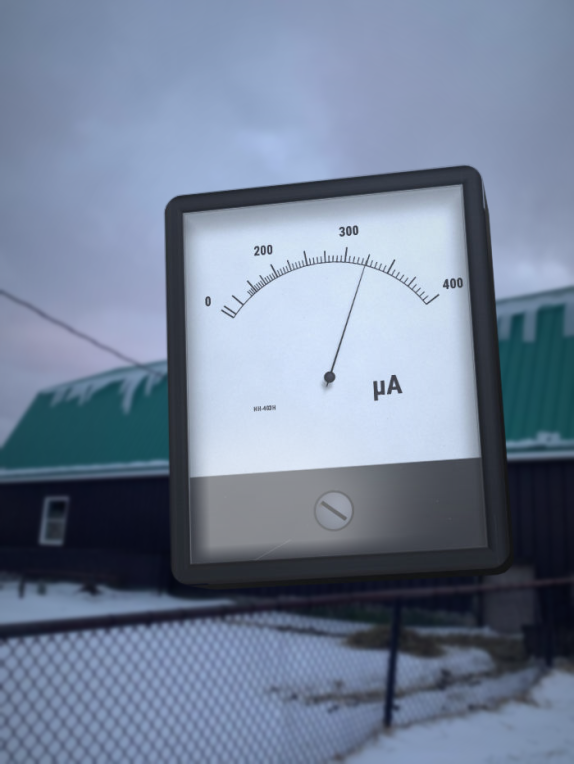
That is 325 µA
